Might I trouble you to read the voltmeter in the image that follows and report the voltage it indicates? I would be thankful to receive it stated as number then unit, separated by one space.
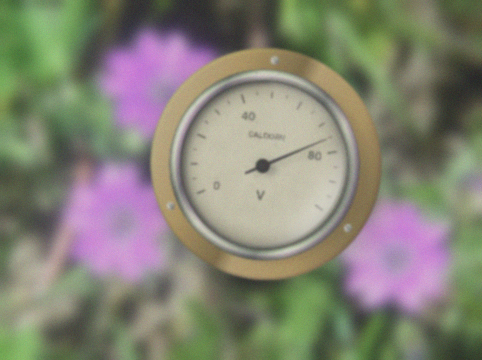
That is 75 V
